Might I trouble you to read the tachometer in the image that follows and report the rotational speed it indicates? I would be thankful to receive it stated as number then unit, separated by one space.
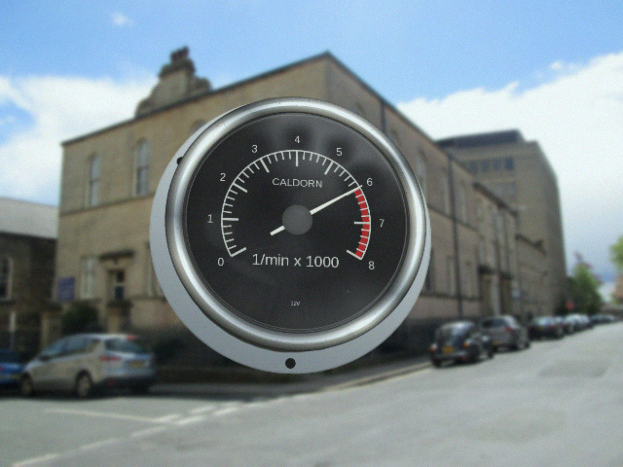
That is 6000 rpm
